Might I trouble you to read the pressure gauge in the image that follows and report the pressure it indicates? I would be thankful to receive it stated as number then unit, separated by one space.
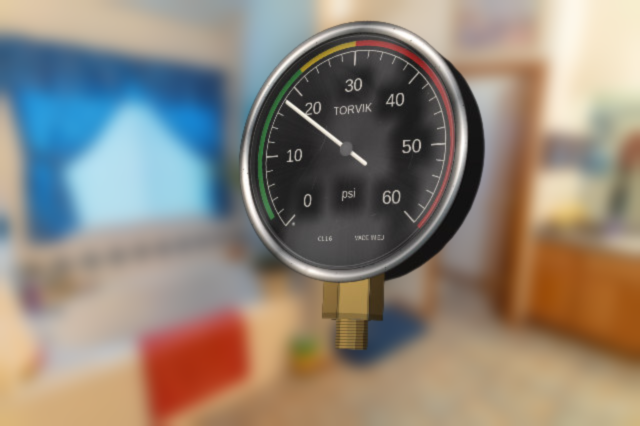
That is 18 psi
